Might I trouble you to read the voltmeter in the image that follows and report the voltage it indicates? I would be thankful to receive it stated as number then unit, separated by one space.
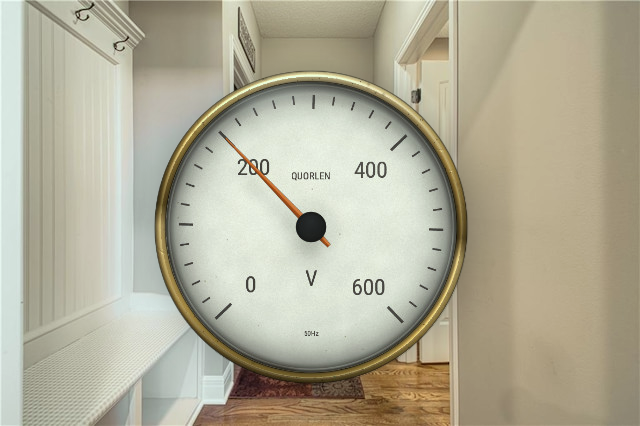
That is 200 V
